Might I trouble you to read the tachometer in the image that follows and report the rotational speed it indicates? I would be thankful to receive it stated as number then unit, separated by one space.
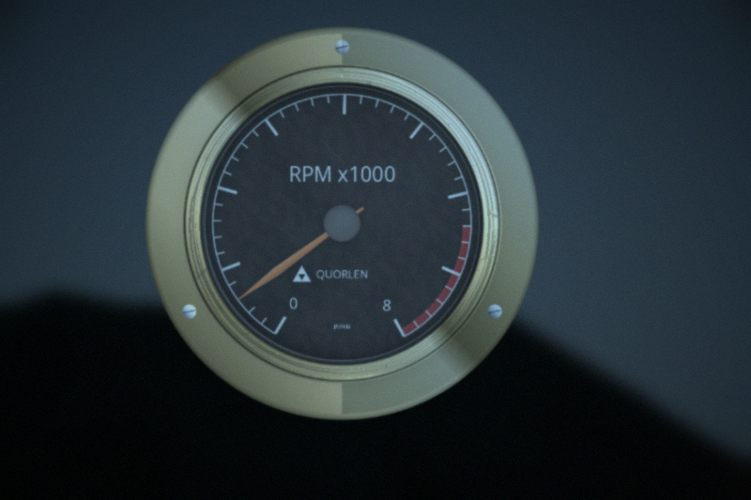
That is 600 rpm
